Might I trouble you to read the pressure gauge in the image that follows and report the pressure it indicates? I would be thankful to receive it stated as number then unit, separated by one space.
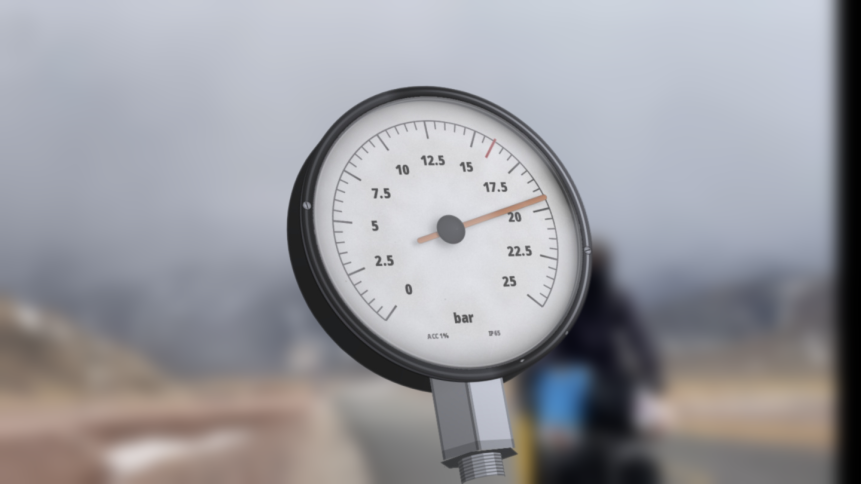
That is 19.5 bar
